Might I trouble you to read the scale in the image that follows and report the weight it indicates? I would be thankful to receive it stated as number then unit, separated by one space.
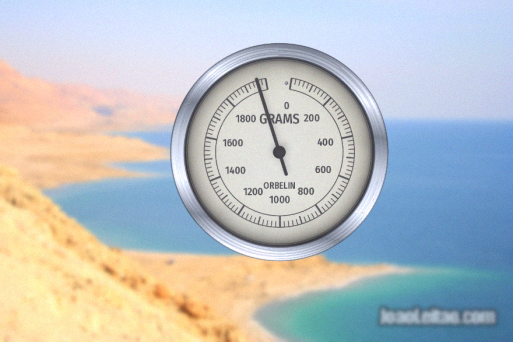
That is 1960 g
